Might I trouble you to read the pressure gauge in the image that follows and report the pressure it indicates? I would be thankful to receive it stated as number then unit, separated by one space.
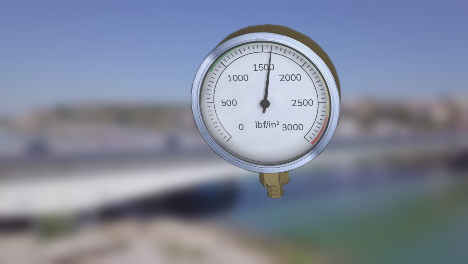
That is 1600 psi
